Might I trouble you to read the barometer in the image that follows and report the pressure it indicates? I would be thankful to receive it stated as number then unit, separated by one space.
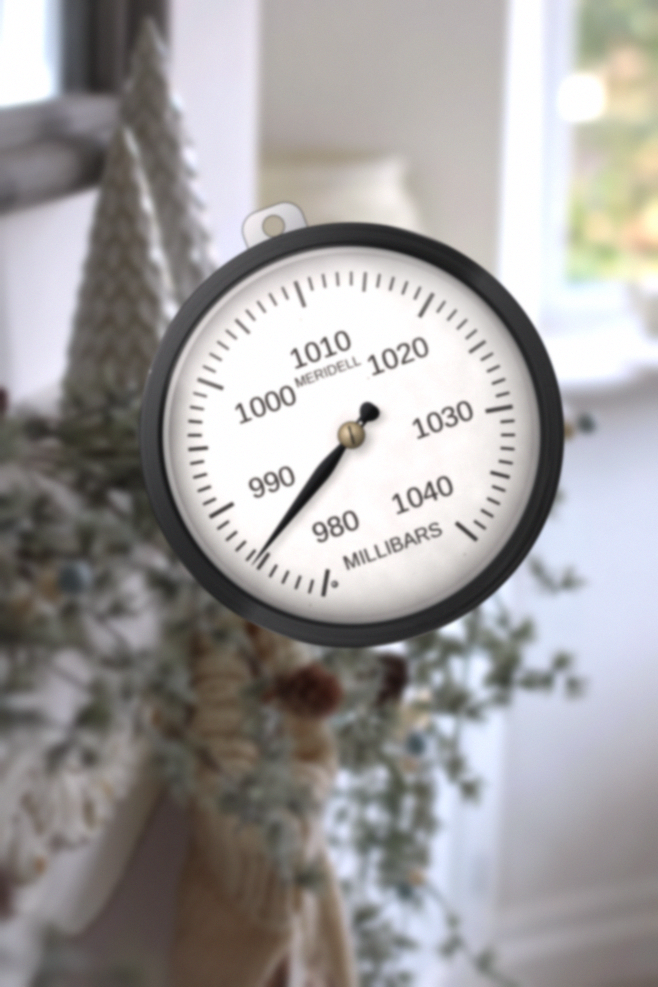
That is 985.5 mbar
